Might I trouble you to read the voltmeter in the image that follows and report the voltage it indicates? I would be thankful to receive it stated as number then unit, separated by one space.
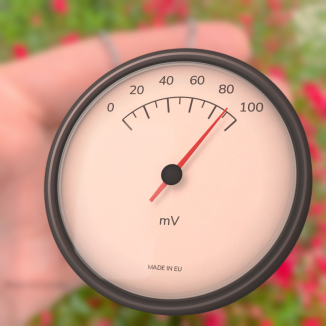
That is 90 mV
